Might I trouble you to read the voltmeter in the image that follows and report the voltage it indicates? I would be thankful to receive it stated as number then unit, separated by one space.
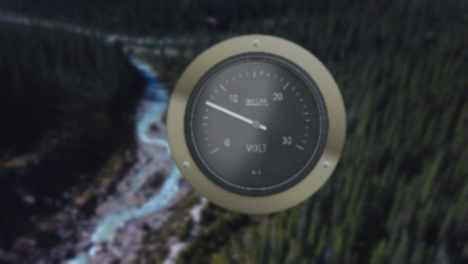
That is 7 V
